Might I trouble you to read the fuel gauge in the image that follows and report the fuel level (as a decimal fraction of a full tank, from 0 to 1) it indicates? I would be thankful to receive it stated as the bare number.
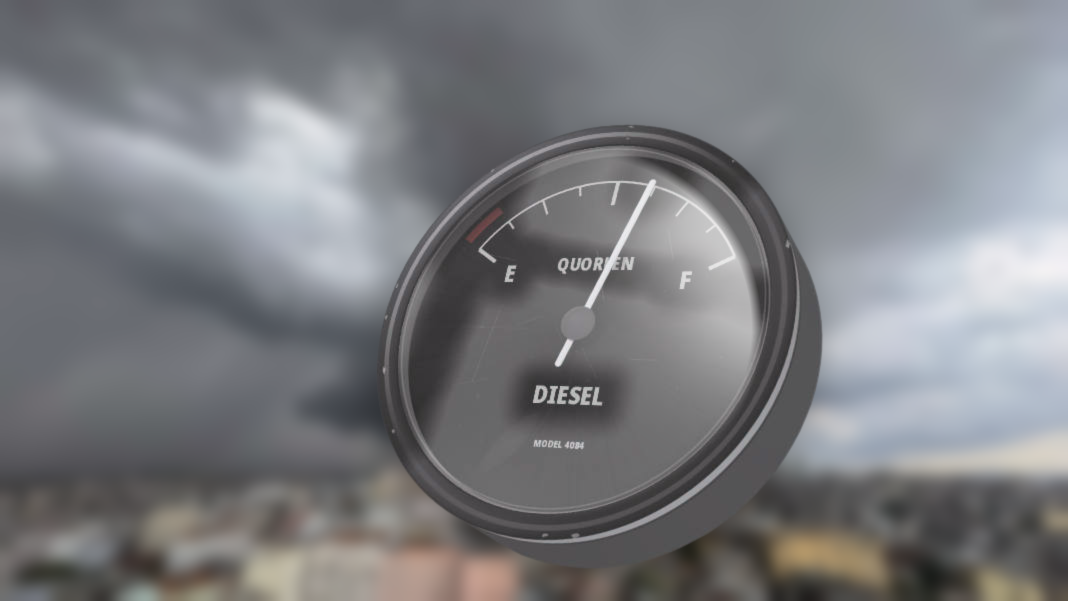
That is 0.625
